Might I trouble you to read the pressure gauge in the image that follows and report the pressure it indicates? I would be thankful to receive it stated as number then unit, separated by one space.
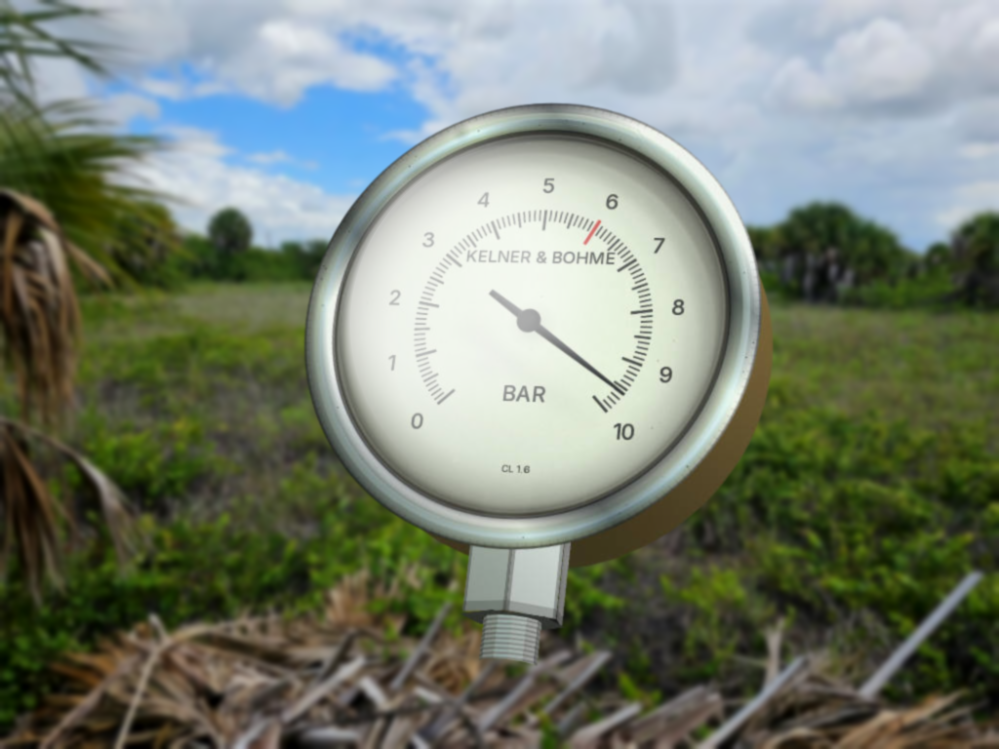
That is 9.6 bar
